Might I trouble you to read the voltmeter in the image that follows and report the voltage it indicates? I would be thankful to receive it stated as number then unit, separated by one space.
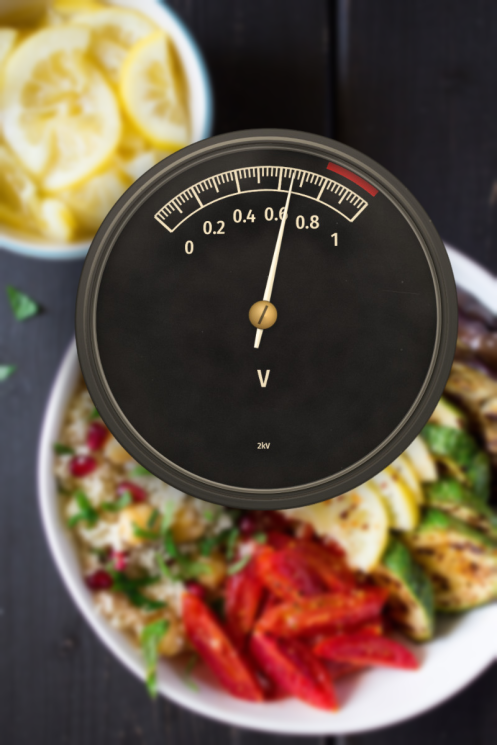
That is 0.66 V
